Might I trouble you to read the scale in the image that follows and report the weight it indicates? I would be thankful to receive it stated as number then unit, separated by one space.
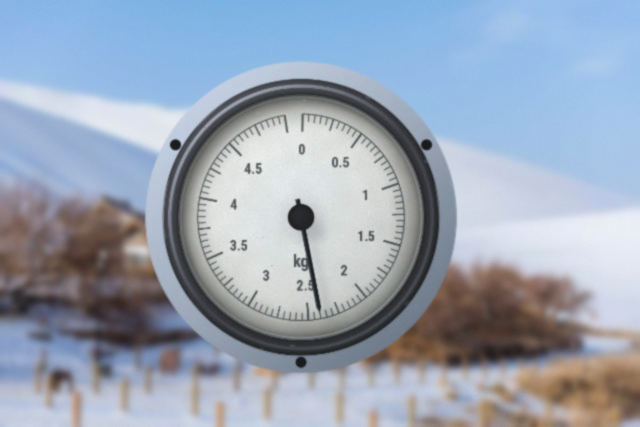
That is 2.4 kg
